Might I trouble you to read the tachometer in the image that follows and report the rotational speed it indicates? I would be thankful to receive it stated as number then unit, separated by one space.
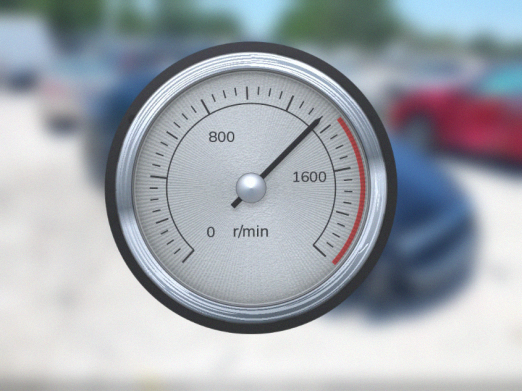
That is 1350 rpm
